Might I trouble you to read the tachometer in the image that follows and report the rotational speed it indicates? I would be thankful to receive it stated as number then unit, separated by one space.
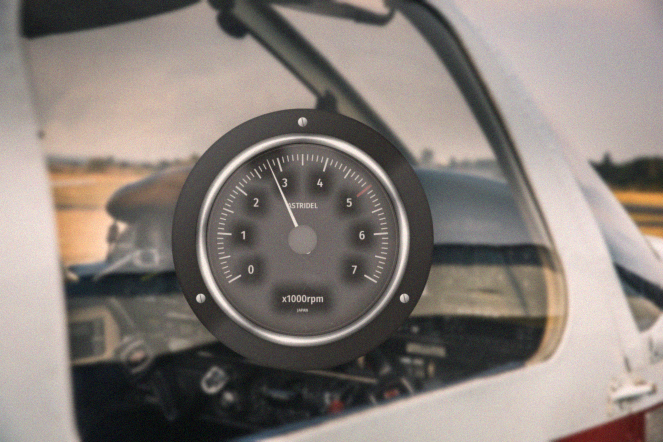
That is 2800 rpm
